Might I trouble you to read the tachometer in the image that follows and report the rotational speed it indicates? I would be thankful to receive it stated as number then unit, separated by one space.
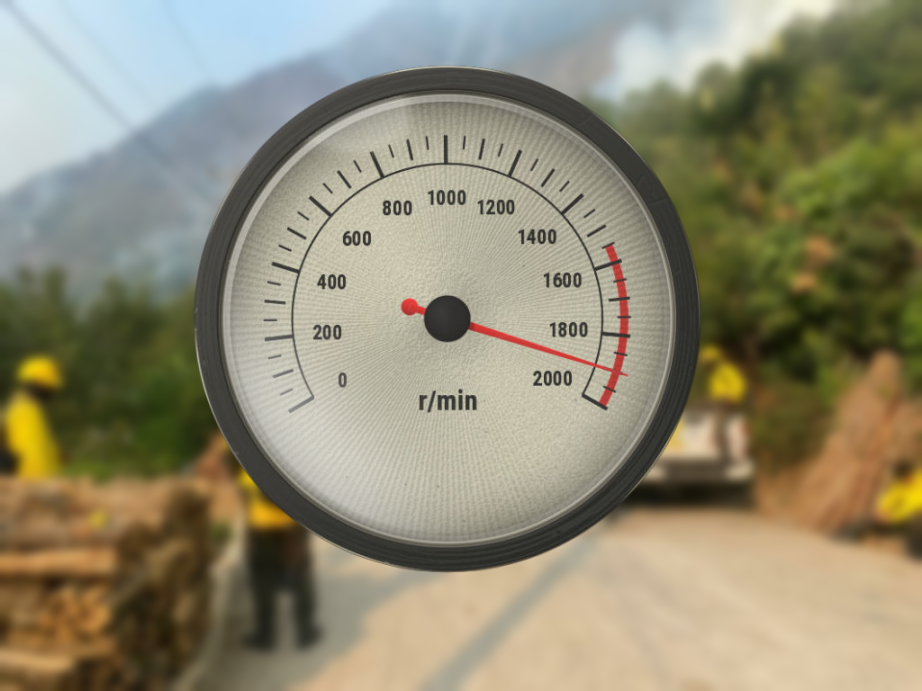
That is 1900 rpm
